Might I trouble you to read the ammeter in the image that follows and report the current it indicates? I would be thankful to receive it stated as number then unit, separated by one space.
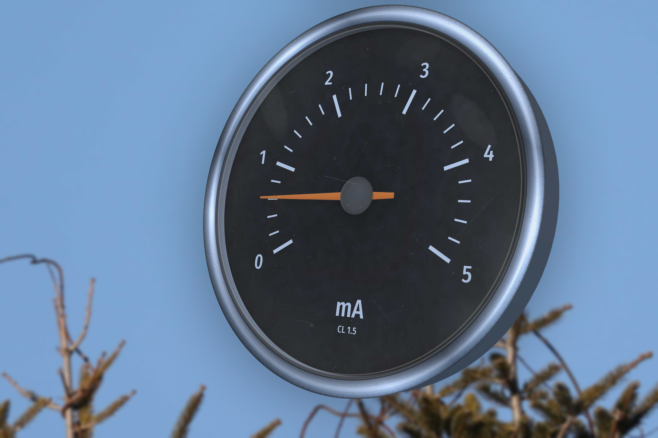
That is 0.6 mA
